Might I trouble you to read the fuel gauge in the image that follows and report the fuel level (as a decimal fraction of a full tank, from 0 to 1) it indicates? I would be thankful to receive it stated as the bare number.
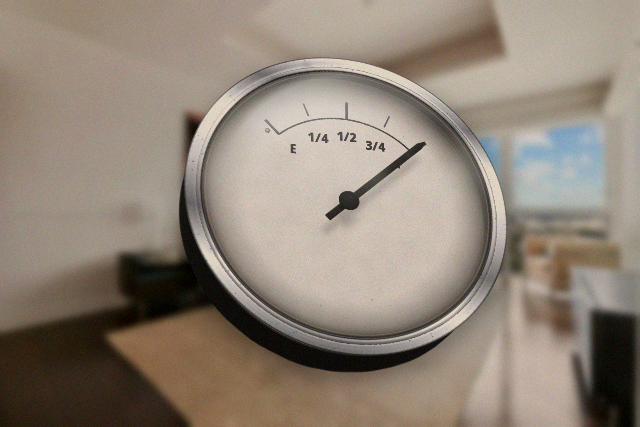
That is 1
